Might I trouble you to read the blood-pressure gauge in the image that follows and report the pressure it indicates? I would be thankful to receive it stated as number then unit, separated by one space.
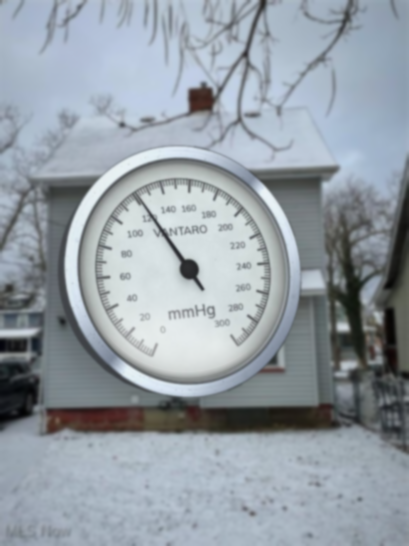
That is 120 mmHg
